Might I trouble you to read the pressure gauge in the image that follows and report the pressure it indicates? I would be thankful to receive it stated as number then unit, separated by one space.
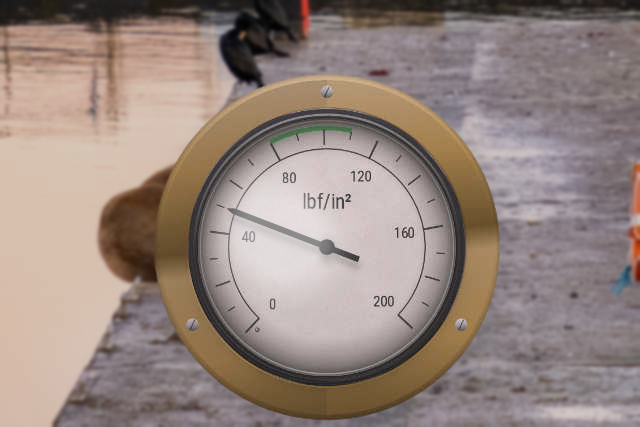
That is 50 psi
